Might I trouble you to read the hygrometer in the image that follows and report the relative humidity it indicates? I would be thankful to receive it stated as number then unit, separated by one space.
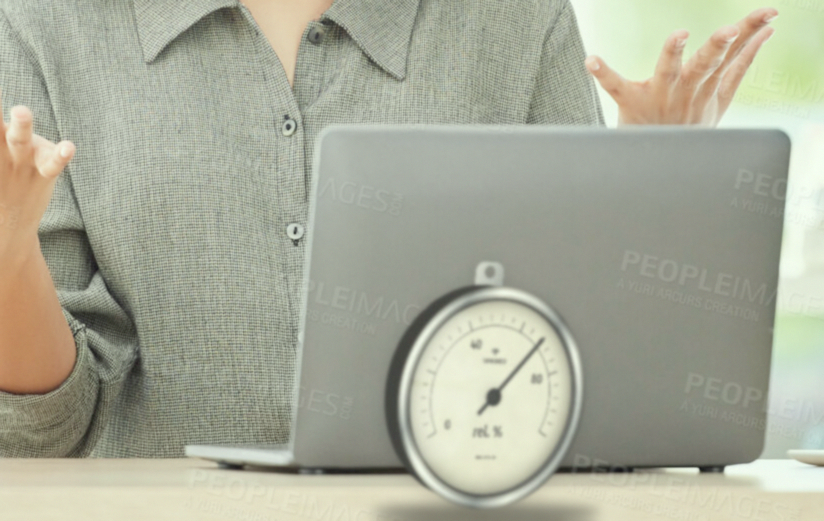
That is 68 %
